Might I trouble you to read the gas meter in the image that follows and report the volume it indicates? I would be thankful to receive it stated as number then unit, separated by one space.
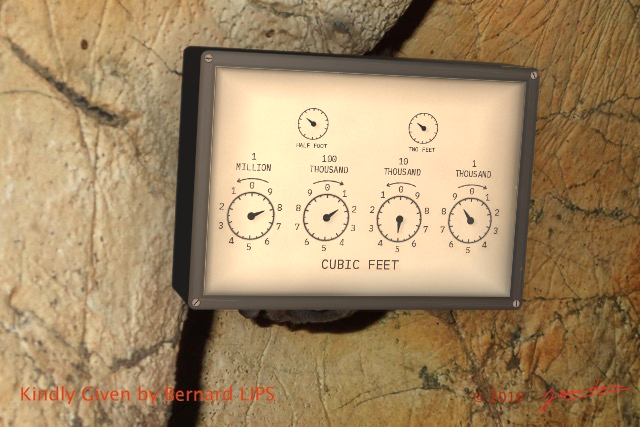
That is 814900 ft³
